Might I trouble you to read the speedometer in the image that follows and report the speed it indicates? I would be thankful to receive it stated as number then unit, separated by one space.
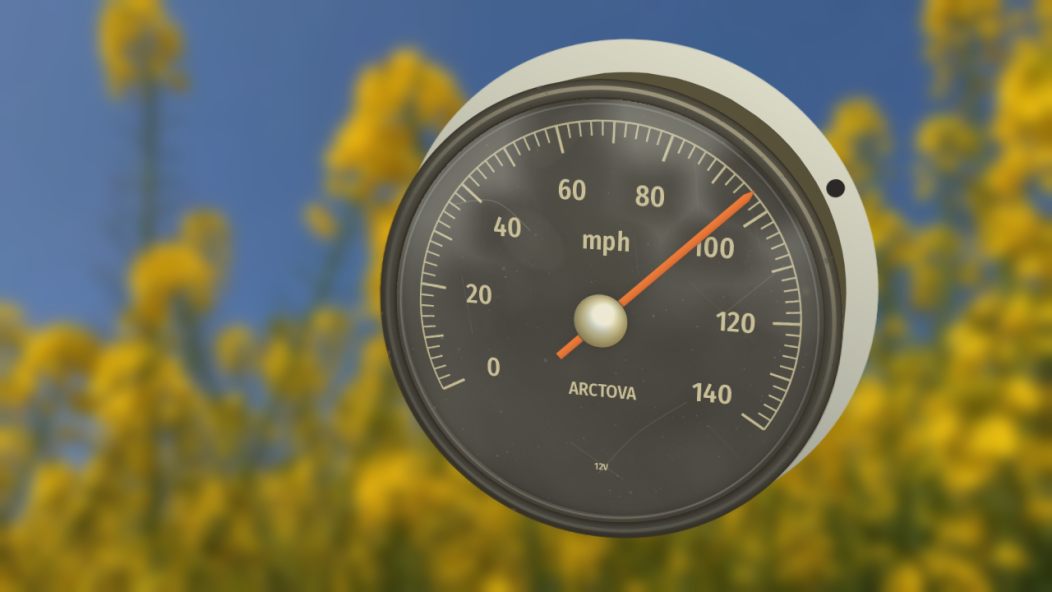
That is 96 mph
